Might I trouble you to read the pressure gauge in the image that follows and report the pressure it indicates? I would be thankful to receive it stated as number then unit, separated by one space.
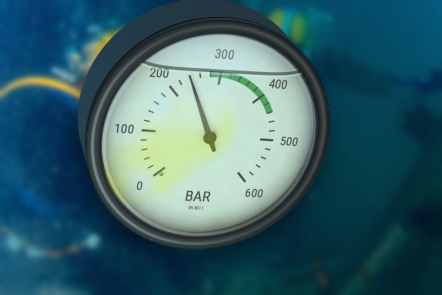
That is 240 bar
